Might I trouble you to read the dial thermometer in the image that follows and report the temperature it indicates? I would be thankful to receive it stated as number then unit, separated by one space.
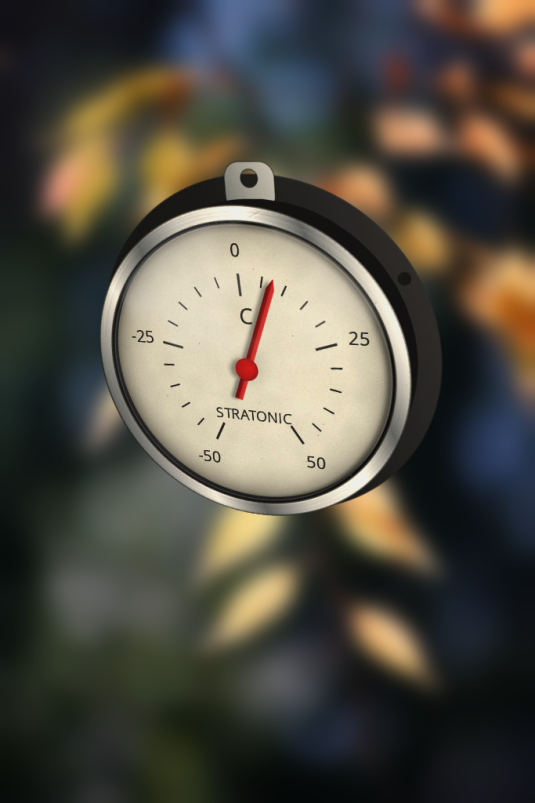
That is 7.5 °C
